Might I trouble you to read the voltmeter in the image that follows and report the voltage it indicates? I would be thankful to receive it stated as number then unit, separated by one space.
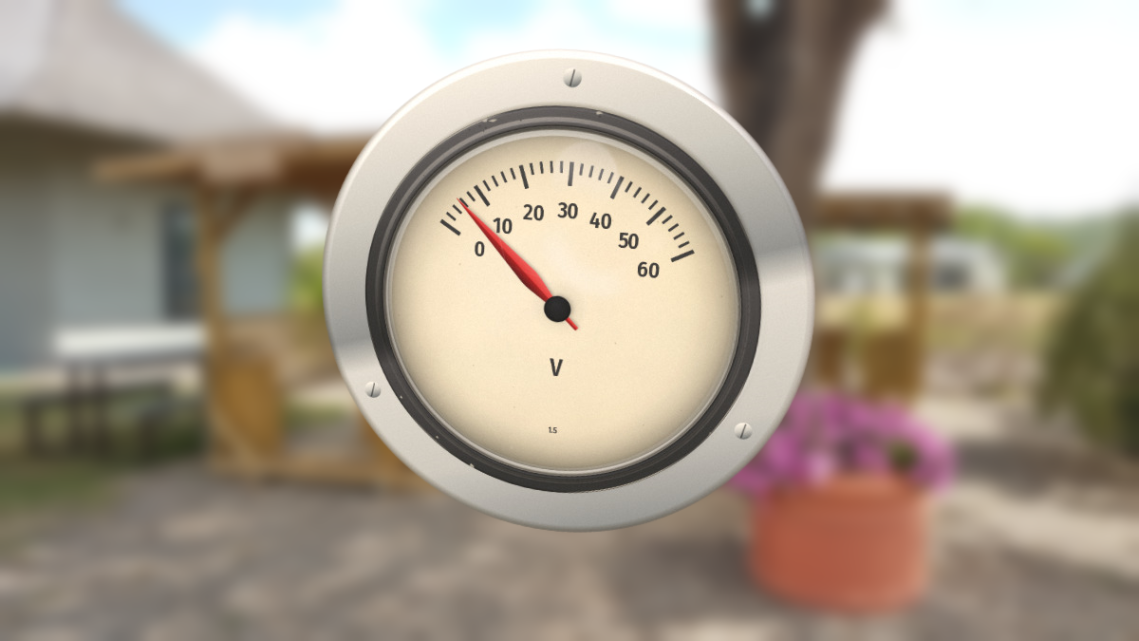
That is 6 V
